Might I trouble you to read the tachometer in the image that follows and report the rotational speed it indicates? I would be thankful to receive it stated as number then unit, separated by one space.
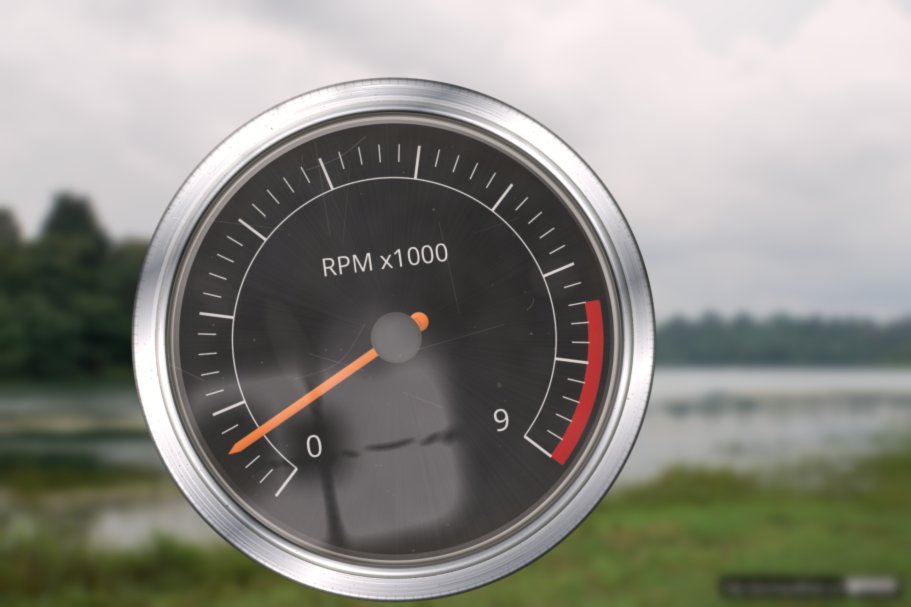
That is 600 rpm
